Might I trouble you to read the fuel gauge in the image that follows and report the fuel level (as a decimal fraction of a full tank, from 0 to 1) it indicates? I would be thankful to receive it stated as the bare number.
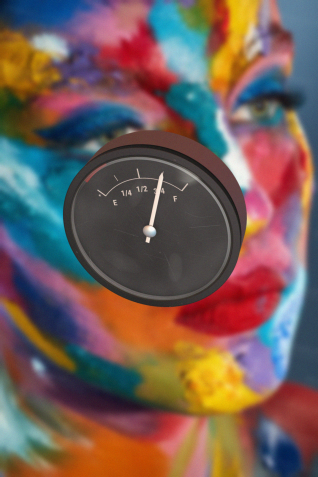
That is 0.75
